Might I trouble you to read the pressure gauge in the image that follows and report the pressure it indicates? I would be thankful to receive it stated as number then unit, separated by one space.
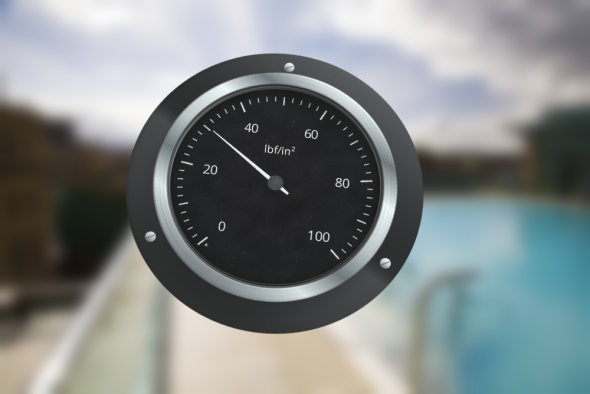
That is 30 psi
